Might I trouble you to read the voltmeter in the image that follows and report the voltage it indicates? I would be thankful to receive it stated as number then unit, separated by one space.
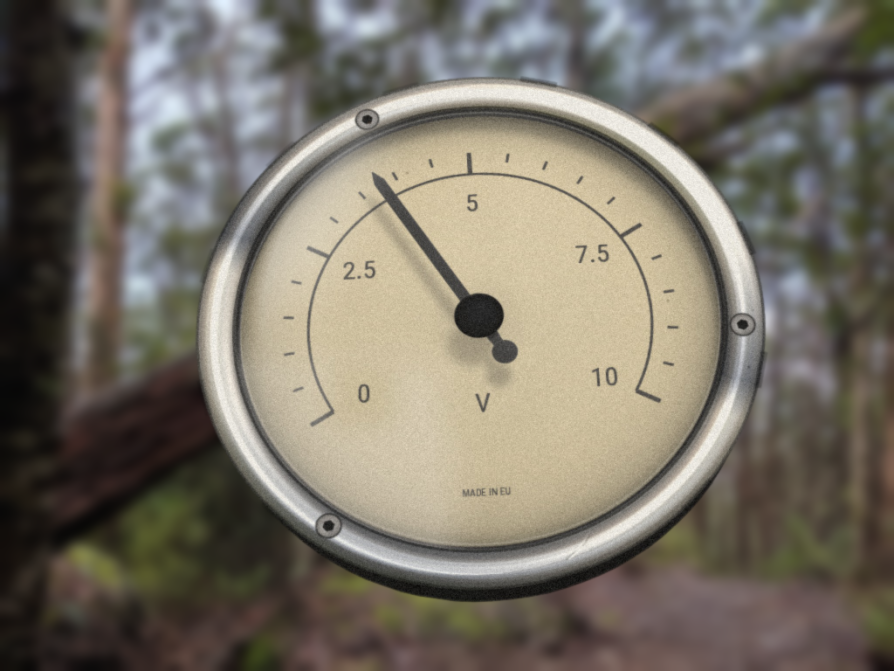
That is 3.75 V
